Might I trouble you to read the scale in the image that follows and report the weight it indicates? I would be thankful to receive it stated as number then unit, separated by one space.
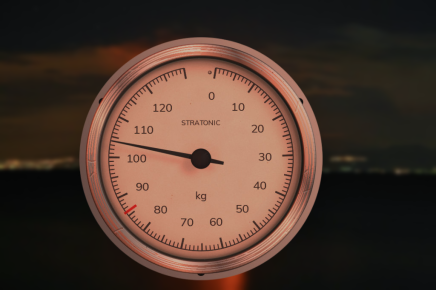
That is 104 kg
